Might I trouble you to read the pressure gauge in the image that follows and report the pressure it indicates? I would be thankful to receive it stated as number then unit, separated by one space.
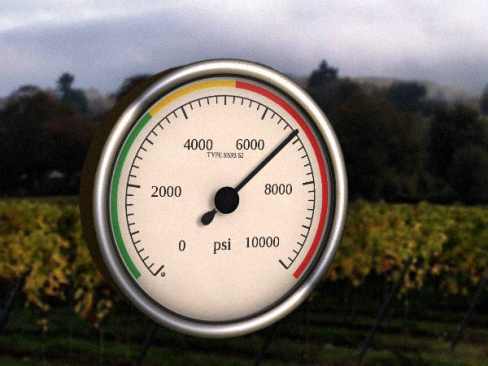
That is 6800 psi
